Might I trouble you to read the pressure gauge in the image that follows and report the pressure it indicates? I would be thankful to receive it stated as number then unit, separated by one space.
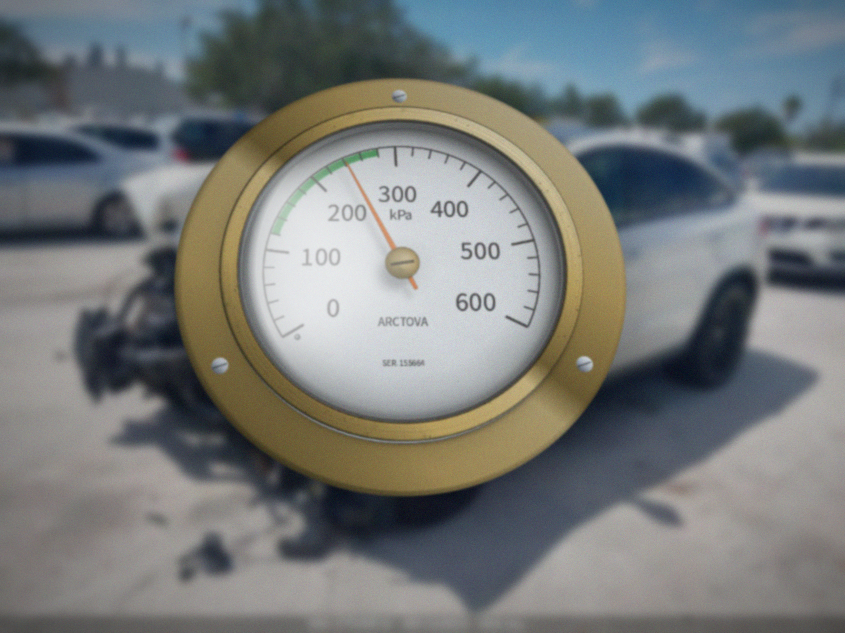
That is 240 kPa
